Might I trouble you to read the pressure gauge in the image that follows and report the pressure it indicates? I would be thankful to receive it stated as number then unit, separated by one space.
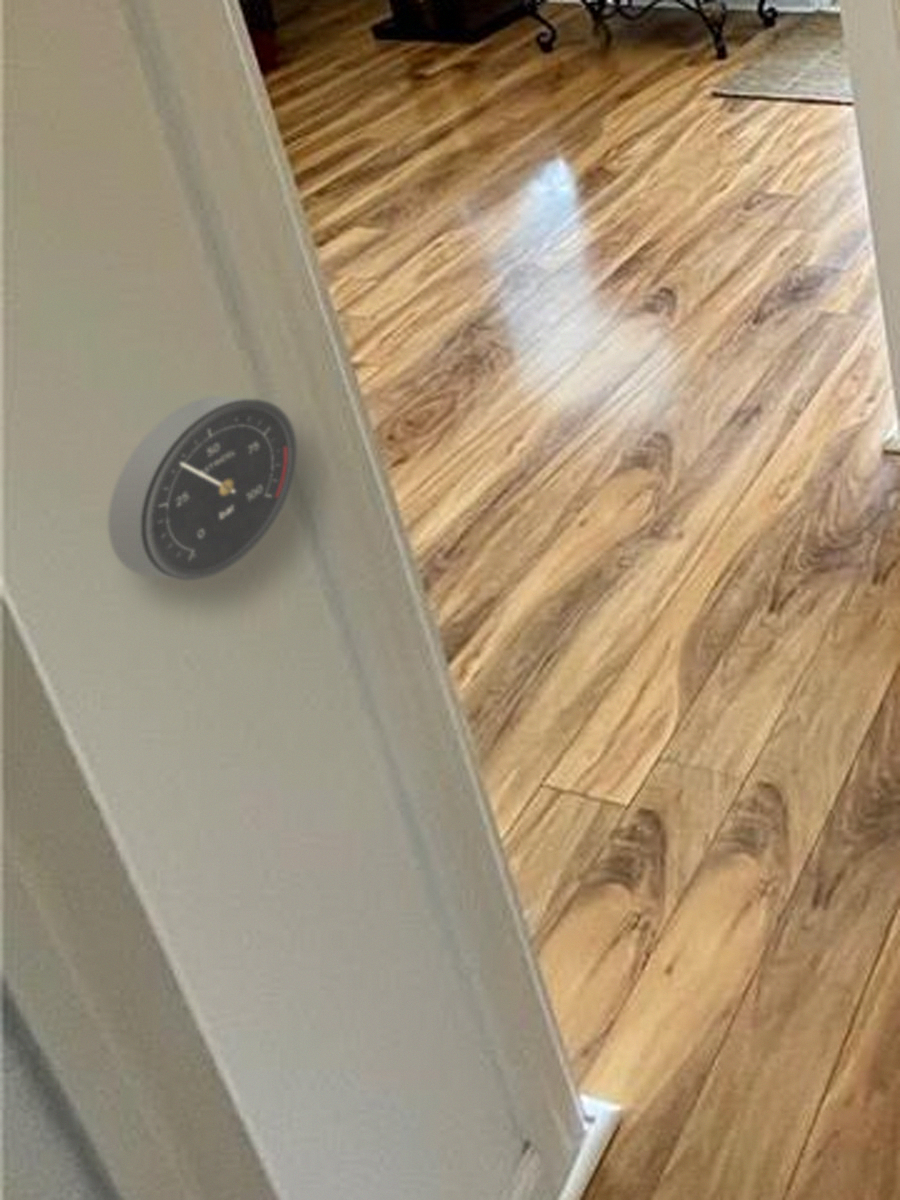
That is 37.5 bar
